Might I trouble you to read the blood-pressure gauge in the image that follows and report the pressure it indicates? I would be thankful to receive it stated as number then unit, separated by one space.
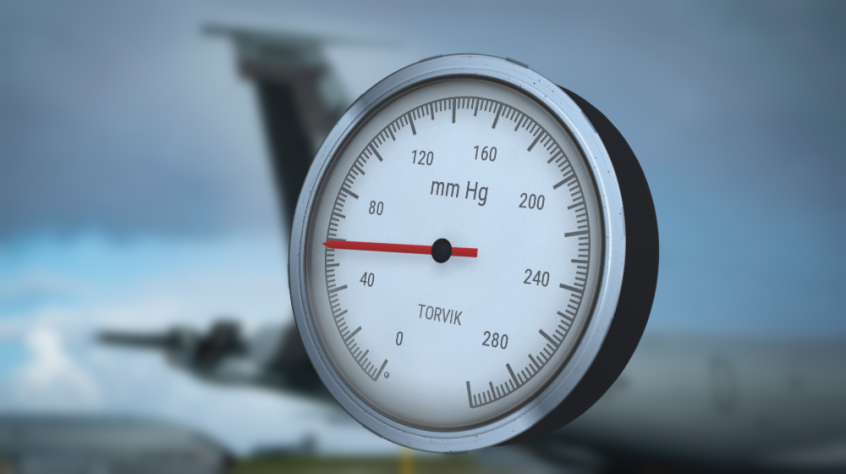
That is 58 mmHg
